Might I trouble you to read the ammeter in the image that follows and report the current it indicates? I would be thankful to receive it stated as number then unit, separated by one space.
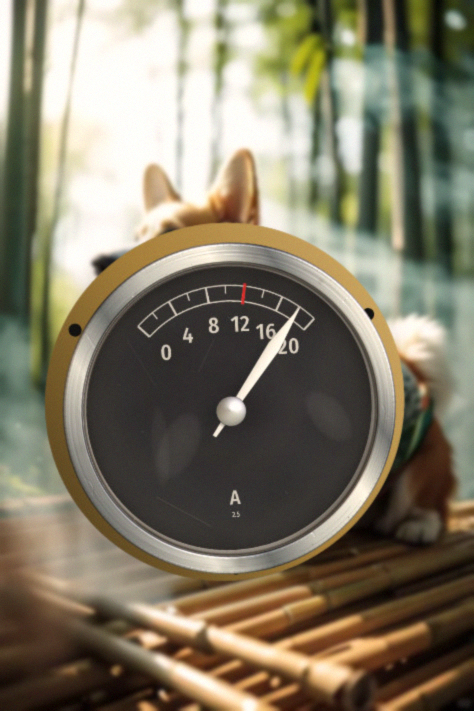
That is 18 A
